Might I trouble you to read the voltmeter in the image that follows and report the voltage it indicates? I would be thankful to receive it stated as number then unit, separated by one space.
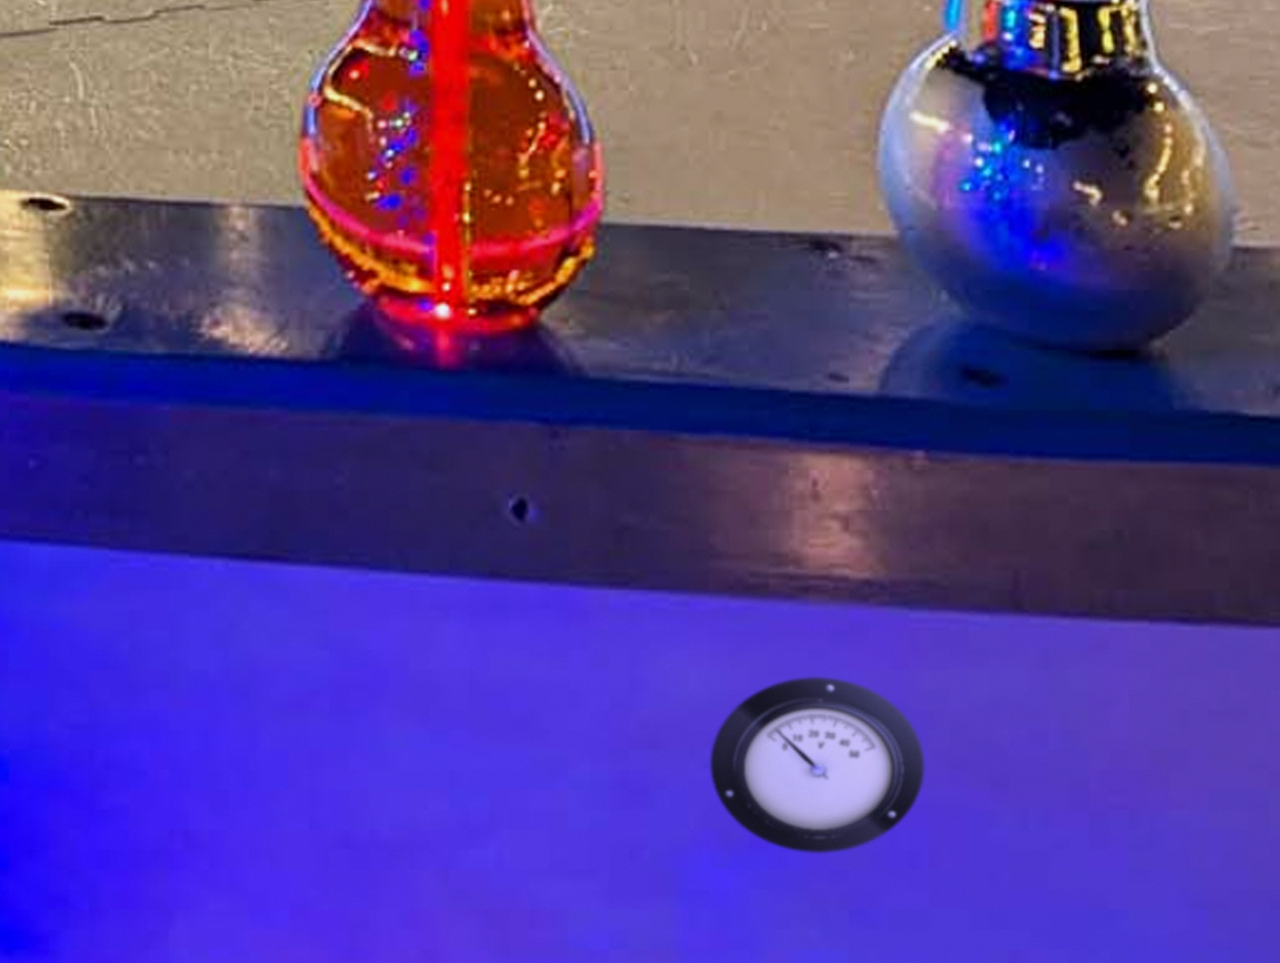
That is 5 V
